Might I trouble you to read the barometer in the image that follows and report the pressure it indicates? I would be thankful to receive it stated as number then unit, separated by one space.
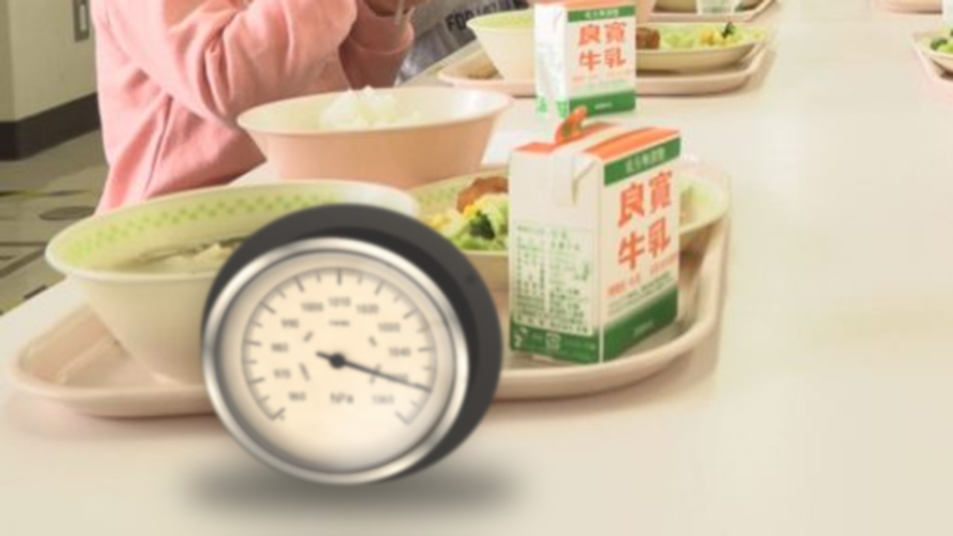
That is 1050 hPa
